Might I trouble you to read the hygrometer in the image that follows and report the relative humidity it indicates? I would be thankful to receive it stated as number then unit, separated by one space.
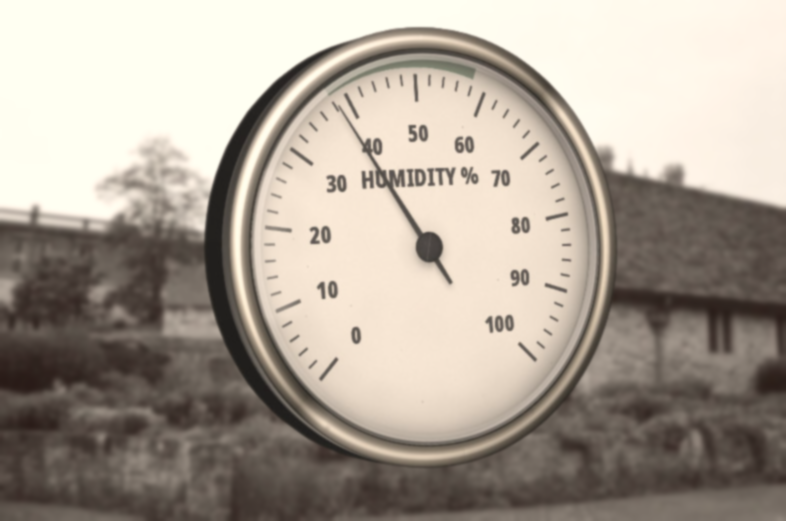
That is 38 %
